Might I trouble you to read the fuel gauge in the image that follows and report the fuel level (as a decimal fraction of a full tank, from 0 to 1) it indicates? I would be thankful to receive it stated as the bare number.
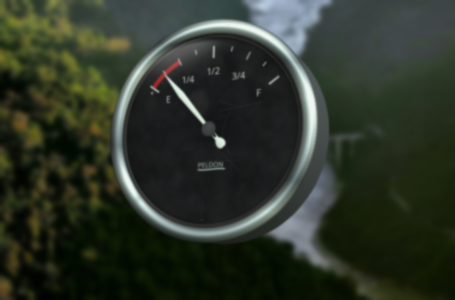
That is 0.125
